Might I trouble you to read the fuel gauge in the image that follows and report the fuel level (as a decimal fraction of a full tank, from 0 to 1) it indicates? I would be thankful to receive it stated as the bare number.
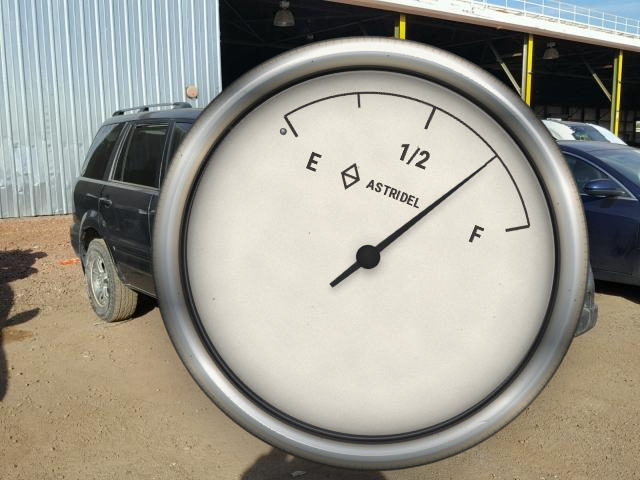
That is 0.75
